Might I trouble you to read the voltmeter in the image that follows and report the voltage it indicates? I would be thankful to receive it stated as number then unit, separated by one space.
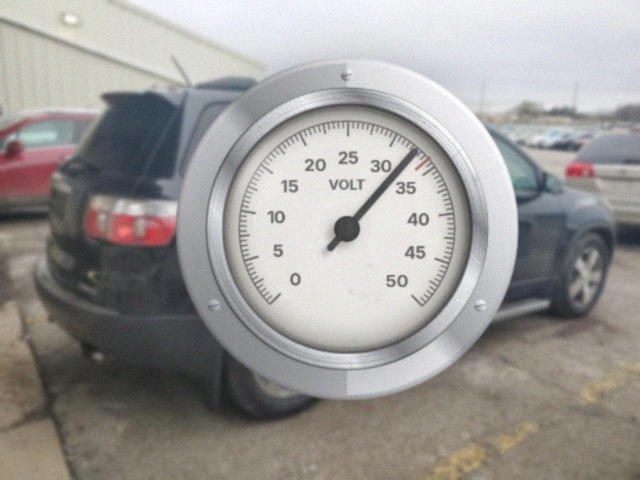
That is 32.5 V
